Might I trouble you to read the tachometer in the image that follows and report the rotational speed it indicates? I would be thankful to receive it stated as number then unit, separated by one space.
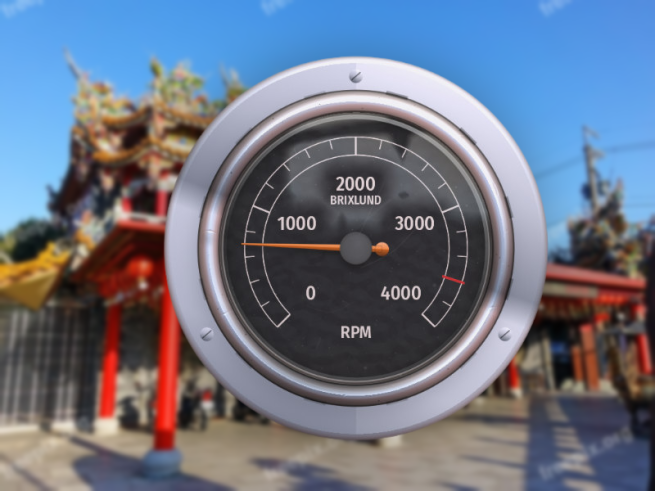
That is 700 rpm
